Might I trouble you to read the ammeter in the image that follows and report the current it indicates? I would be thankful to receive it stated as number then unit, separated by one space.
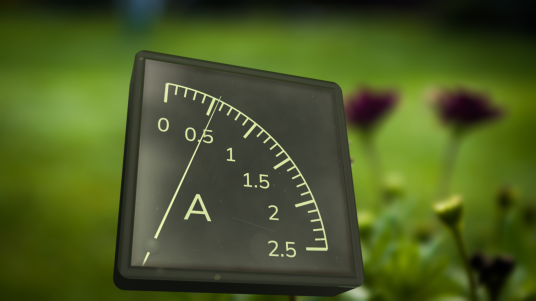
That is 0.55 A
